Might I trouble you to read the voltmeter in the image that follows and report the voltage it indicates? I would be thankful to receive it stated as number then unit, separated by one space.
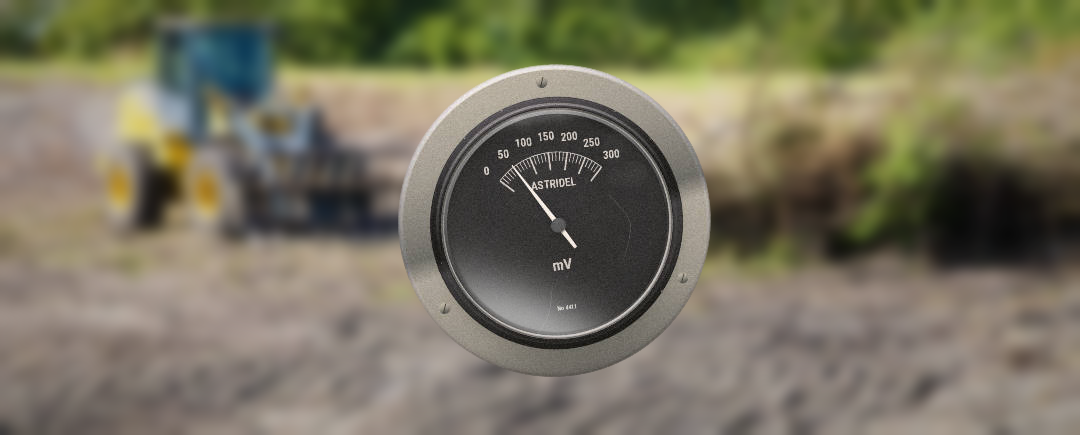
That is 50 mV
